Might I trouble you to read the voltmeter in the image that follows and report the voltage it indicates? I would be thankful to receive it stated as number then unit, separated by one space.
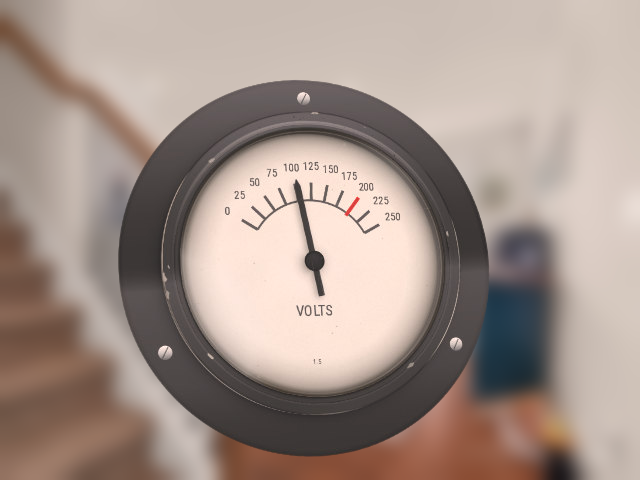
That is 100 V
